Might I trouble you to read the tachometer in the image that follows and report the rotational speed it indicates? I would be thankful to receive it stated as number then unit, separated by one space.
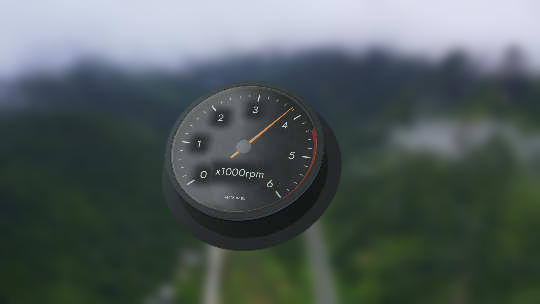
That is 3800 rpm
